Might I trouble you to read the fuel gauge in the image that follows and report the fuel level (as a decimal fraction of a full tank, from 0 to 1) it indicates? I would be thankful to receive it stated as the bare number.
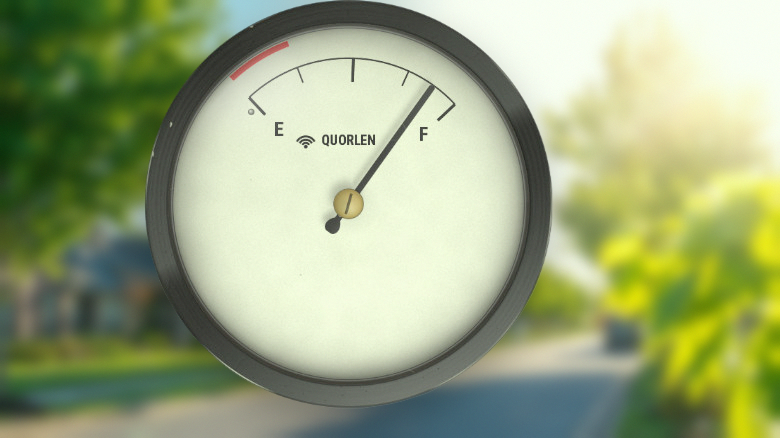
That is 0.875
